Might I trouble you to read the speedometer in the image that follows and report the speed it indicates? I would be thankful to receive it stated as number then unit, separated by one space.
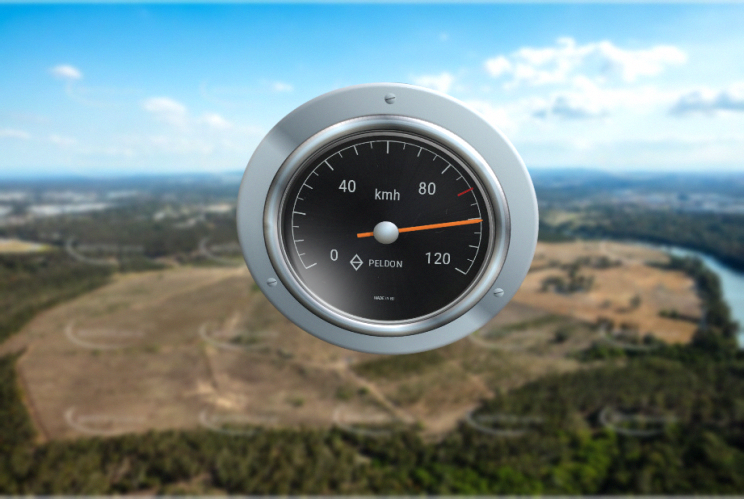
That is 100 km/h
